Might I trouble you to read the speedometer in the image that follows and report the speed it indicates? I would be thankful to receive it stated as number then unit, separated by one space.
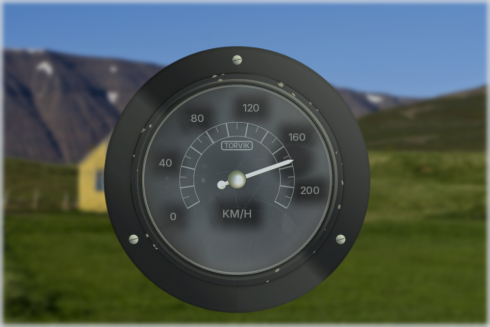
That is 175 km/h
